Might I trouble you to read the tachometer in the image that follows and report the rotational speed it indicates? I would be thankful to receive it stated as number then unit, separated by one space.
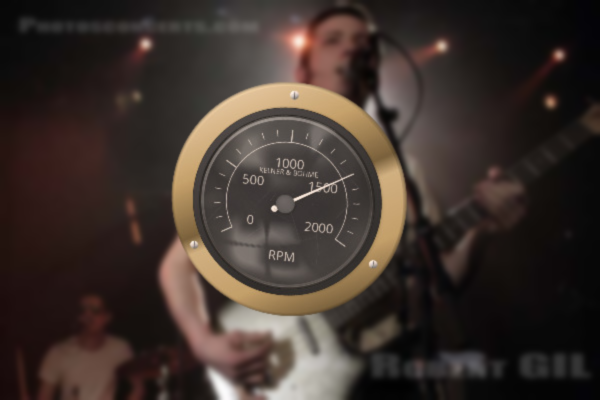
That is 1500 rpm
